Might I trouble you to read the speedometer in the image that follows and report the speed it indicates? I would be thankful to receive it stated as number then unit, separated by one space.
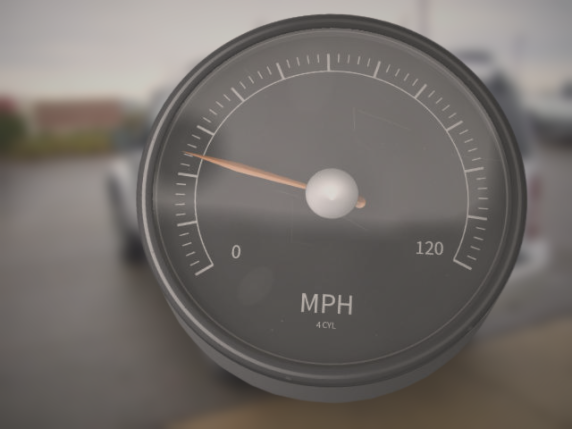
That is 24 mph
